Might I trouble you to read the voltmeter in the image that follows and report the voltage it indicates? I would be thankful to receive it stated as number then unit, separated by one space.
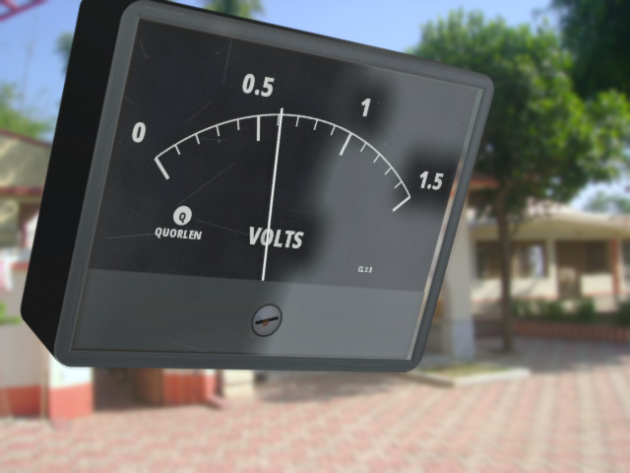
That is 0.6 V
